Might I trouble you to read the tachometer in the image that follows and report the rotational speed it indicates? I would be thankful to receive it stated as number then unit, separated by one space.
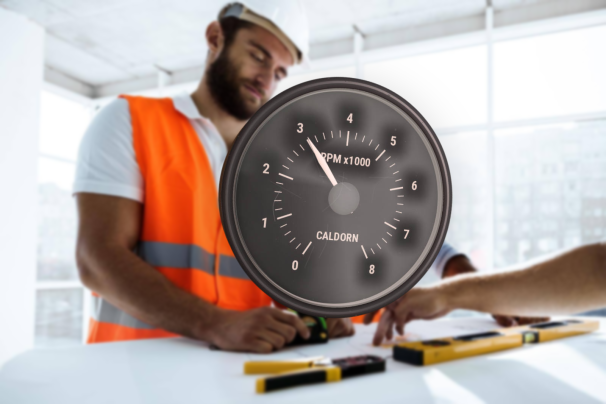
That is 3000 rpm
